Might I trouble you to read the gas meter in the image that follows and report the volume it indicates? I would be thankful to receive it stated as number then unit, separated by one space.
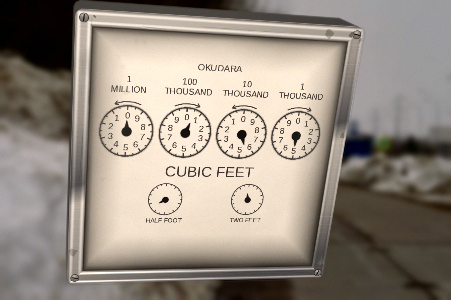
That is 5500 ft³
